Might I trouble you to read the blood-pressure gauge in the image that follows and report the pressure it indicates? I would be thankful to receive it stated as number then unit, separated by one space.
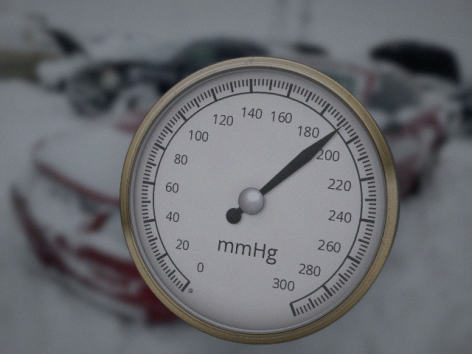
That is 192 mmHg
